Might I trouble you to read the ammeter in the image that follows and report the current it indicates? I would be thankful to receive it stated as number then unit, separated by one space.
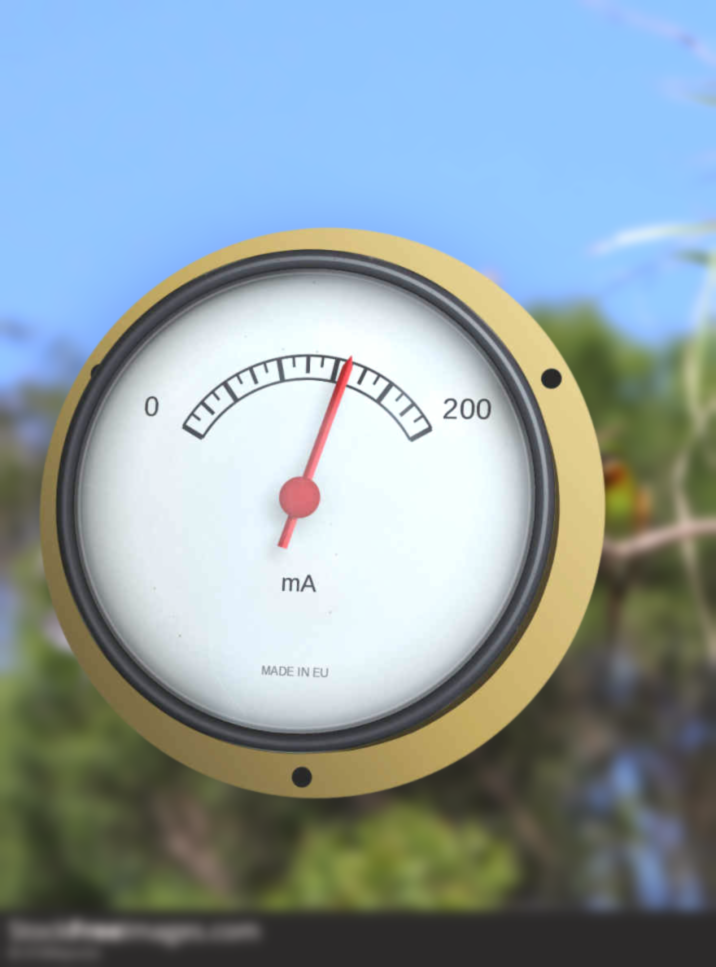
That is 130 mA
